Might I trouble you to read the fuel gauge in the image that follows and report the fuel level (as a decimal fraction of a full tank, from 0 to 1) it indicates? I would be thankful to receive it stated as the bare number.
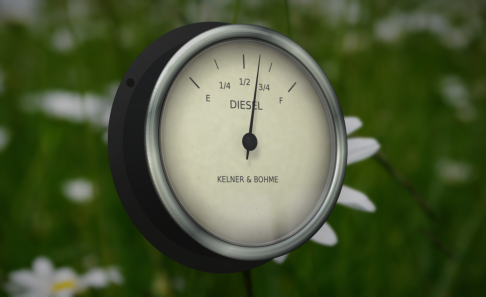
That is 0.625
